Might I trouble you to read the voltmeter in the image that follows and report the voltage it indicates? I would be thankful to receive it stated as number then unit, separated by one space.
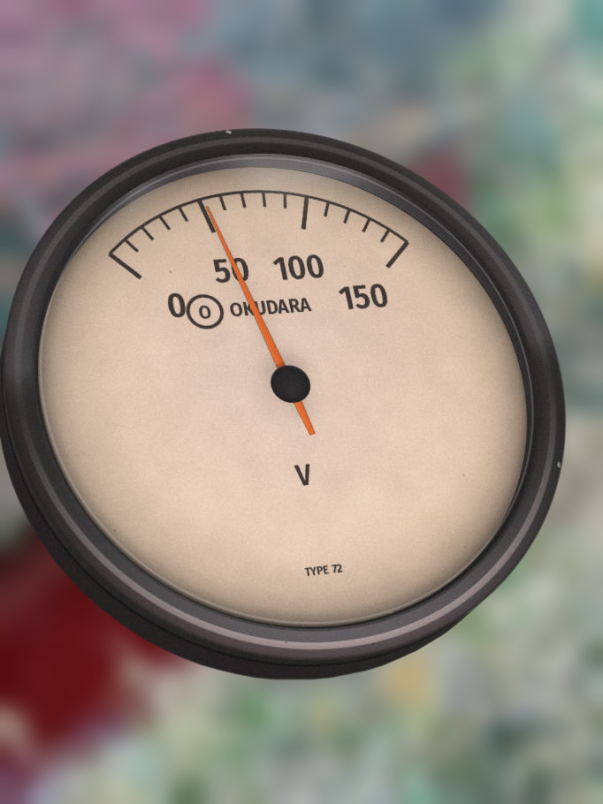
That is 50 V
